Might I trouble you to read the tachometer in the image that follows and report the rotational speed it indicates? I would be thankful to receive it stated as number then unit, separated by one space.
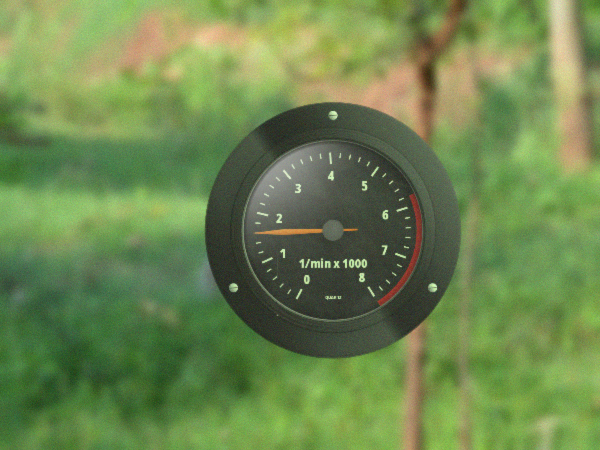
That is 1600 rpm
